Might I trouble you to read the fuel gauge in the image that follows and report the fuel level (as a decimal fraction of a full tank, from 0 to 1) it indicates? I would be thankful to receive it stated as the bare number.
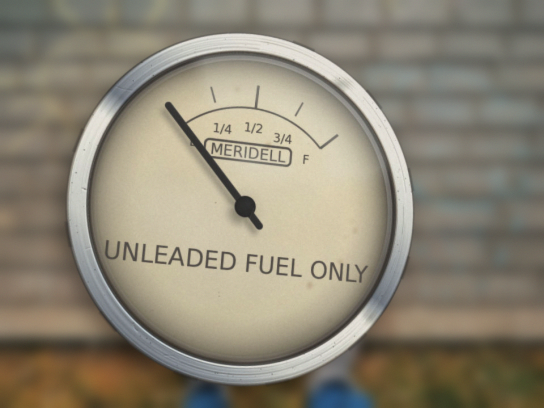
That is 0
